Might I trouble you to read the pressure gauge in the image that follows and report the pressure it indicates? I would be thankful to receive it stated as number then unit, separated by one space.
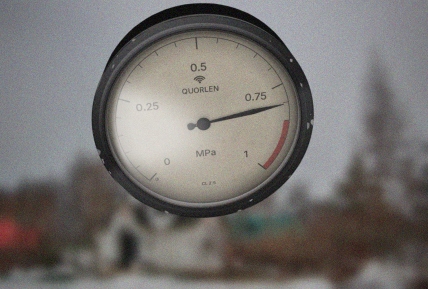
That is 0.8 MPa
